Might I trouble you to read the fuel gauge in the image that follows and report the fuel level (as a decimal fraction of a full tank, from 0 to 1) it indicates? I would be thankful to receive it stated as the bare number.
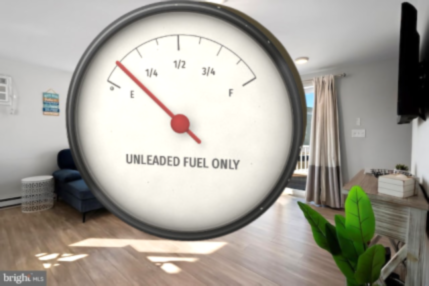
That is 0.125
